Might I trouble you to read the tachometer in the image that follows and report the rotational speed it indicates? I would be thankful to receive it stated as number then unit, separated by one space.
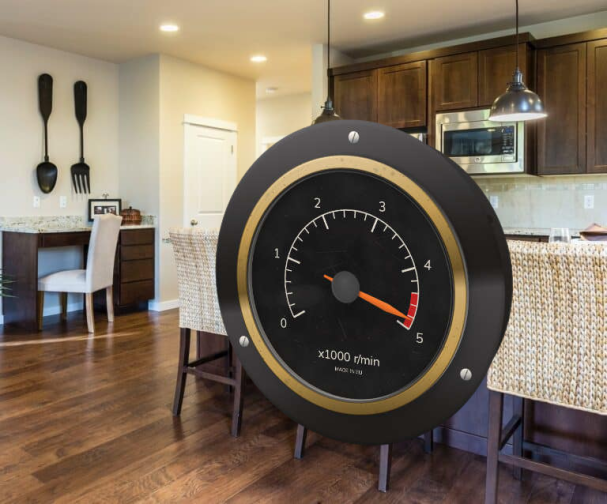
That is 4800 rpm
